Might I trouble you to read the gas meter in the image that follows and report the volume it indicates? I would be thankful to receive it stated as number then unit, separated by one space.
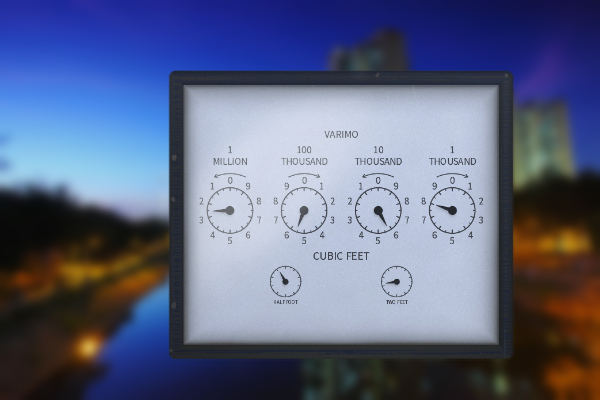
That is 255800 ft³
